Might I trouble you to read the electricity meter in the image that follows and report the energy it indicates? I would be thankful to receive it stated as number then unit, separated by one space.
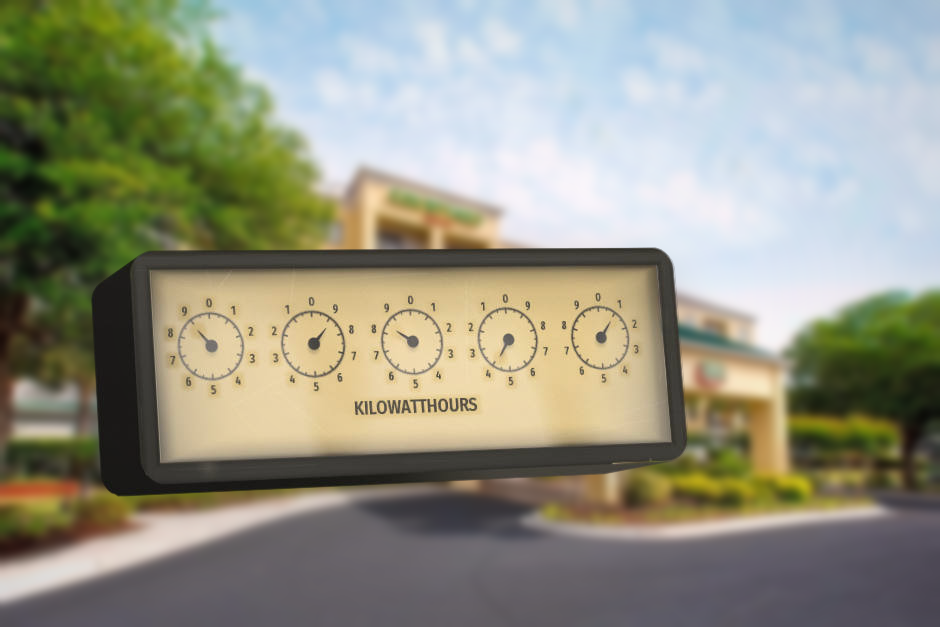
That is 88841 kWh
